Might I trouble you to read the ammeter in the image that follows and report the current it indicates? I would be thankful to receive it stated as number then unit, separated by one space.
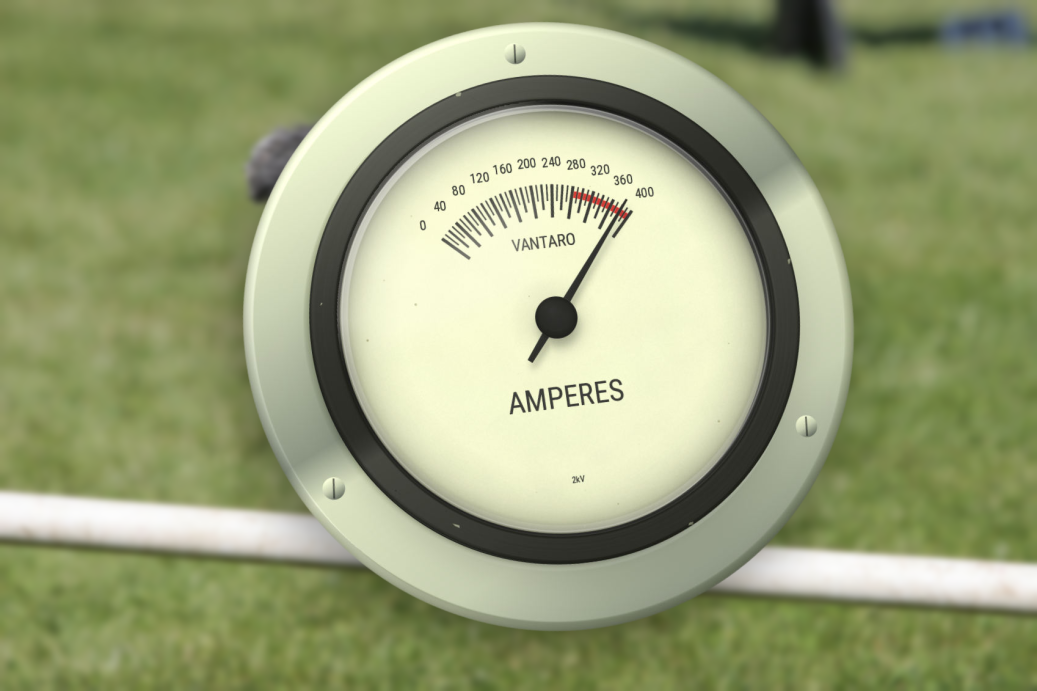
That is 380 A
